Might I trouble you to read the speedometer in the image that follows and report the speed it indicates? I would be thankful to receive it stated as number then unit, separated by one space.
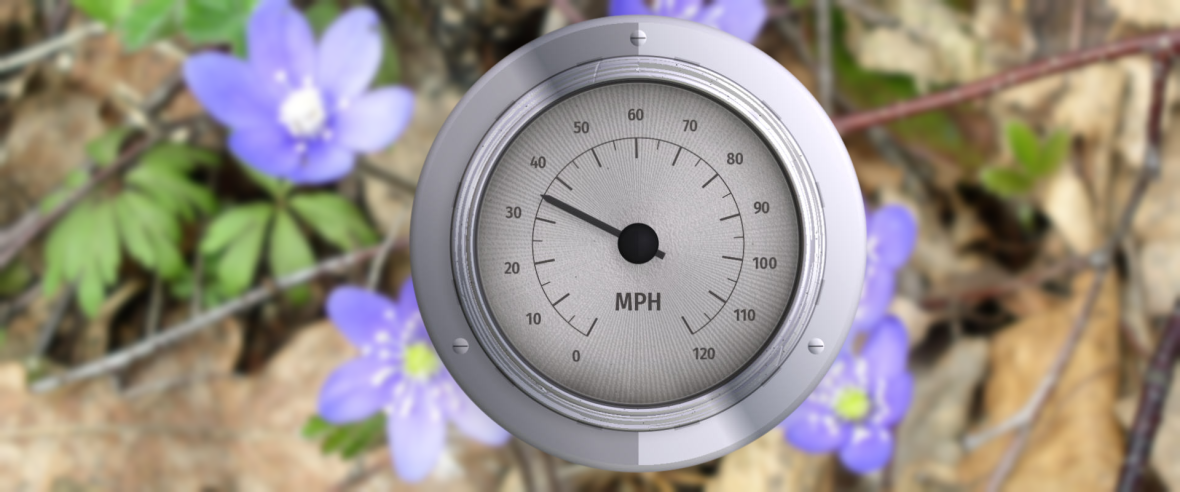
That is 35 mph
